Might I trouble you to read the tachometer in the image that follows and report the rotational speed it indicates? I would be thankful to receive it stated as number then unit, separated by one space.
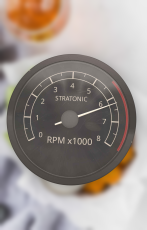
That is 6250 rpm
